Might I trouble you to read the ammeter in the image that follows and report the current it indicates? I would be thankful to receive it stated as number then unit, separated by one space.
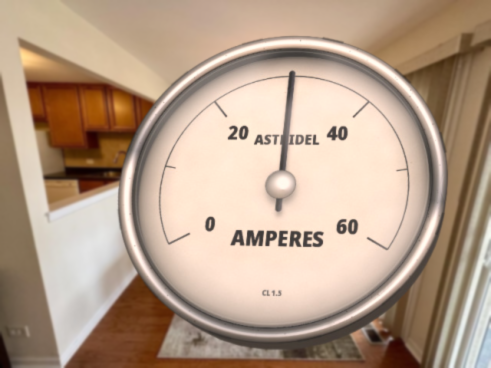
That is 30 A
